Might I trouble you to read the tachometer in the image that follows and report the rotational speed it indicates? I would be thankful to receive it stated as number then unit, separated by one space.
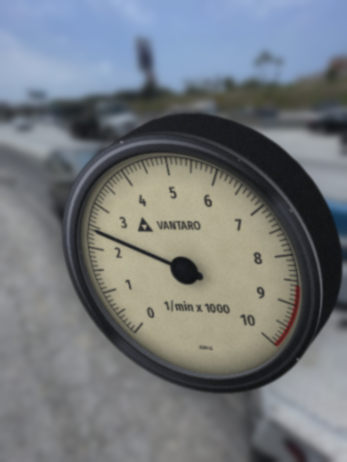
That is 2500 rpm
